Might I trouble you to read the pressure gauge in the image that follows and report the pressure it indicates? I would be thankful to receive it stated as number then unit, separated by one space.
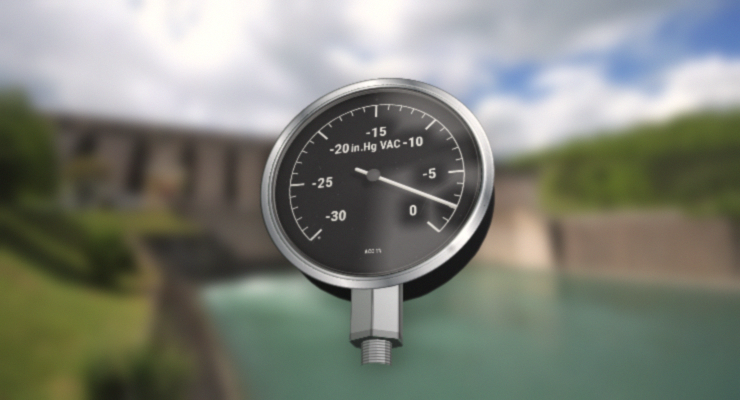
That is -2 inHg
